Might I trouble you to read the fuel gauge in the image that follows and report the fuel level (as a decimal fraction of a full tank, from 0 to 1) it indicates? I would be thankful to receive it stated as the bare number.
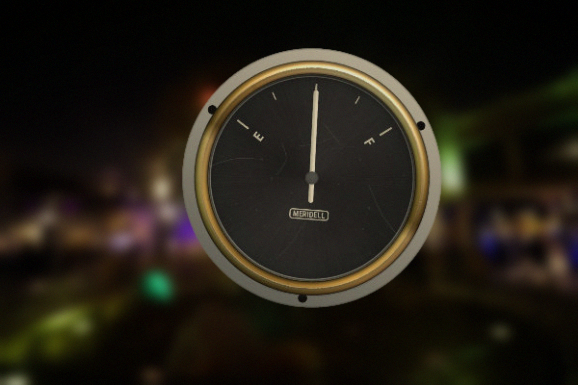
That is 0.5
